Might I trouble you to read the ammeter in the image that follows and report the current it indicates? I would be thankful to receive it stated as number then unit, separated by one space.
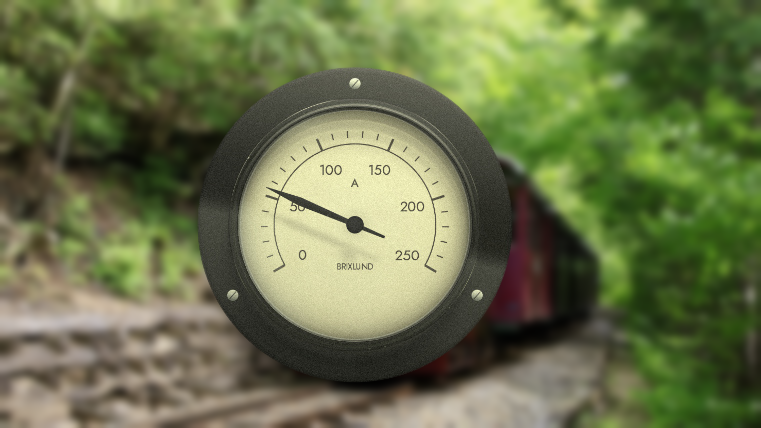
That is 55 A
